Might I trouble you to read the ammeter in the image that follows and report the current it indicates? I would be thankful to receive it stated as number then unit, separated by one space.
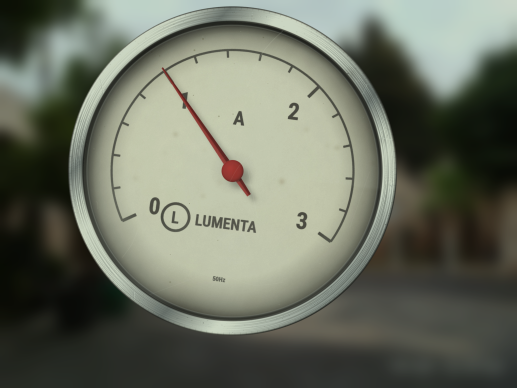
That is 1 A
